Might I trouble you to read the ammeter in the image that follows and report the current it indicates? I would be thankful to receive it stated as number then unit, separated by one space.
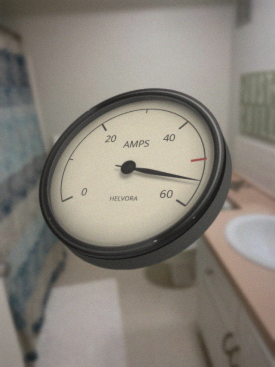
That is 55 A
